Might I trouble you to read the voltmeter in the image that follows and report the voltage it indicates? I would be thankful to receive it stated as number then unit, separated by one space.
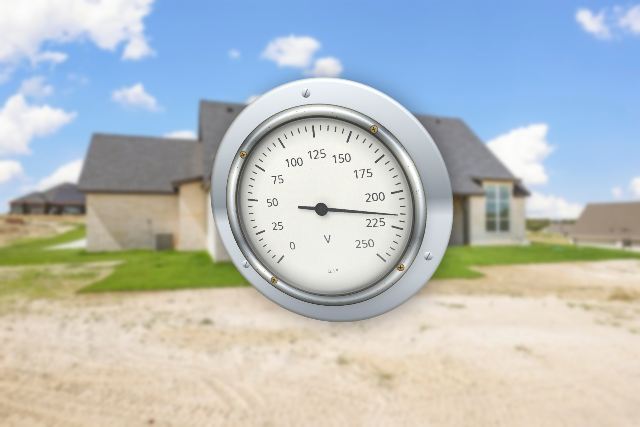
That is 215 V
